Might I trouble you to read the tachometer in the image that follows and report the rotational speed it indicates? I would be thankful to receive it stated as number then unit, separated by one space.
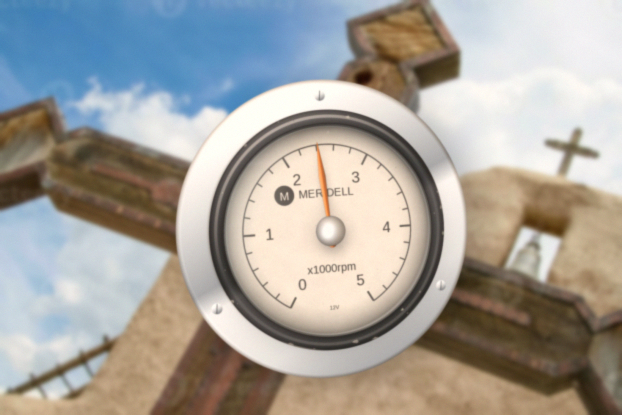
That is 2400 rpm
